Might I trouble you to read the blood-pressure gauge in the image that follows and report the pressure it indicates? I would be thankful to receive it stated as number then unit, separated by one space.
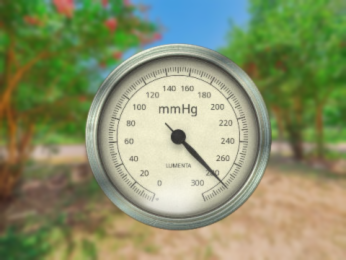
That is 280 mmHg
